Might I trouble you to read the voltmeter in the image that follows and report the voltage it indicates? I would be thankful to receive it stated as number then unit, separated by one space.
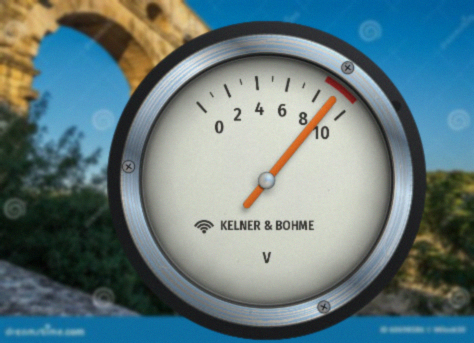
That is 9 V
